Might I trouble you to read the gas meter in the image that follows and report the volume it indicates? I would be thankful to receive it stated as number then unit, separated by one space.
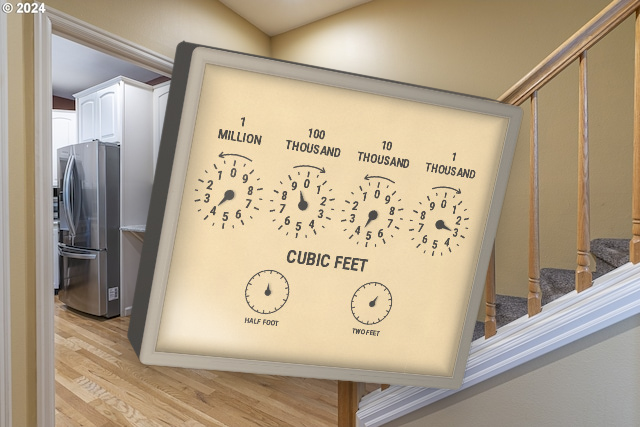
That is 394300 ft³
